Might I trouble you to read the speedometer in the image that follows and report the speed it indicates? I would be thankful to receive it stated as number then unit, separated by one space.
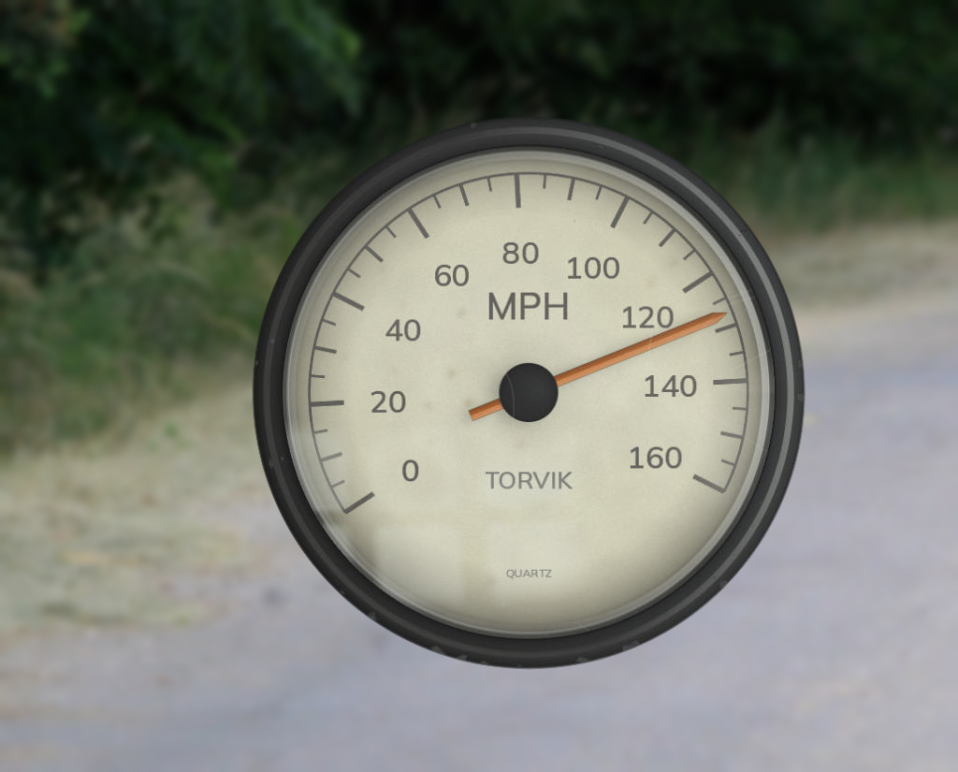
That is 127.5 mph
